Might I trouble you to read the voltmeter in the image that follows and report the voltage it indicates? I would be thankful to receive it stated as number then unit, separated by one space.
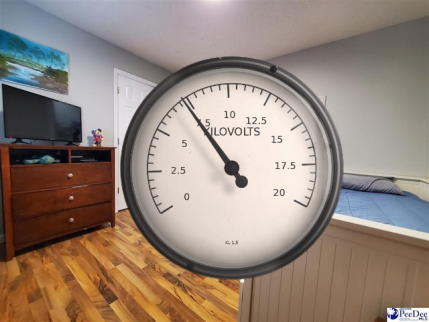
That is 7.25 kV
